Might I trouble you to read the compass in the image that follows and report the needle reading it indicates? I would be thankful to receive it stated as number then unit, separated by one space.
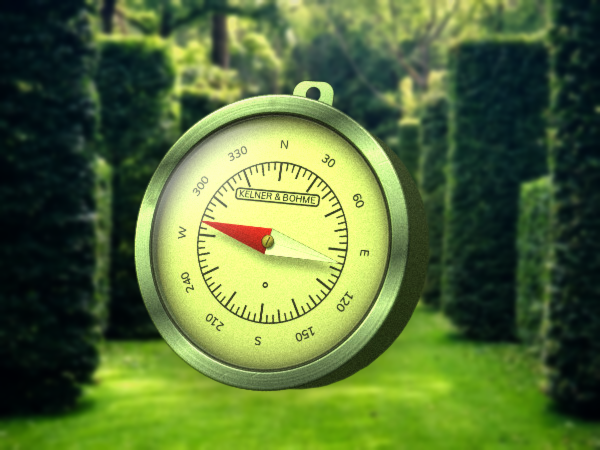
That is 280 °
